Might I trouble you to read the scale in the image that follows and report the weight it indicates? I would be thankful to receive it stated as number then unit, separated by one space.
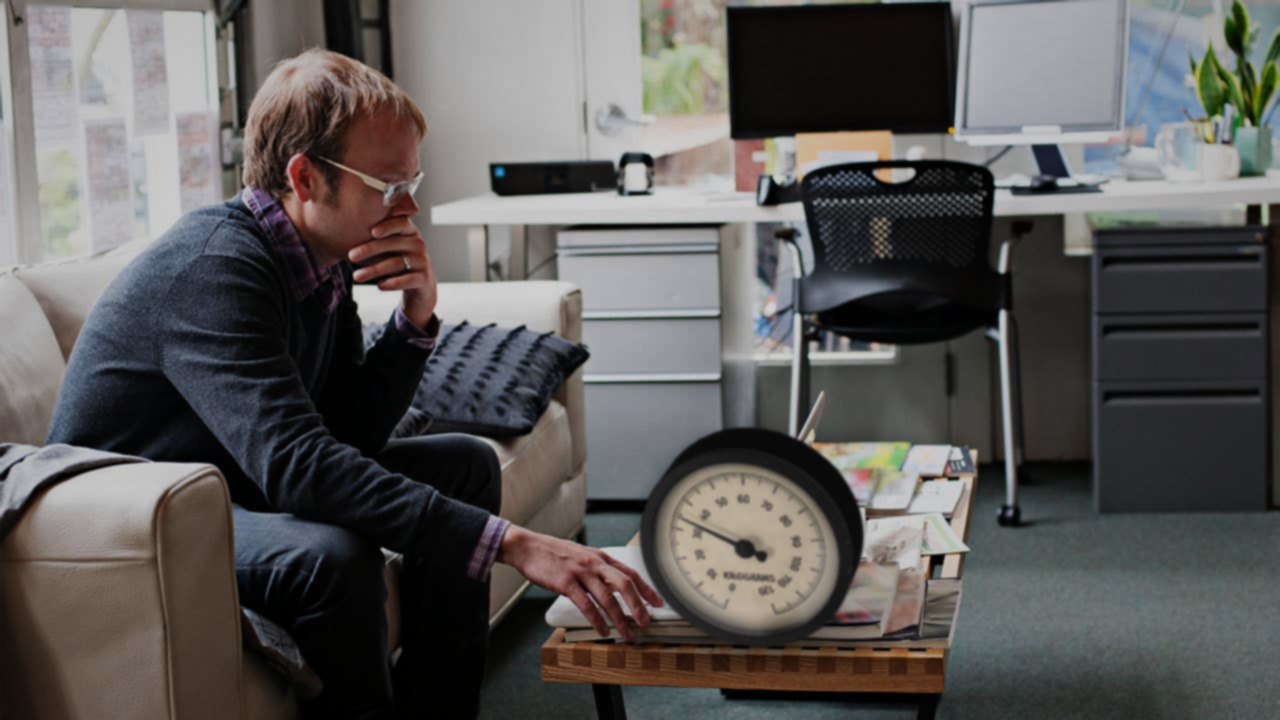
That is 35 kg
